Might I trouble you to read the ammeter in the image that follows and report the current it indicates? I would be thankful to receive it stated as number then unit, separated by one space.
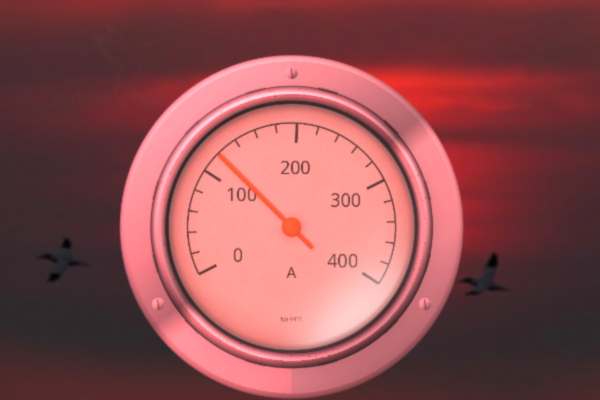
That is 120 A
